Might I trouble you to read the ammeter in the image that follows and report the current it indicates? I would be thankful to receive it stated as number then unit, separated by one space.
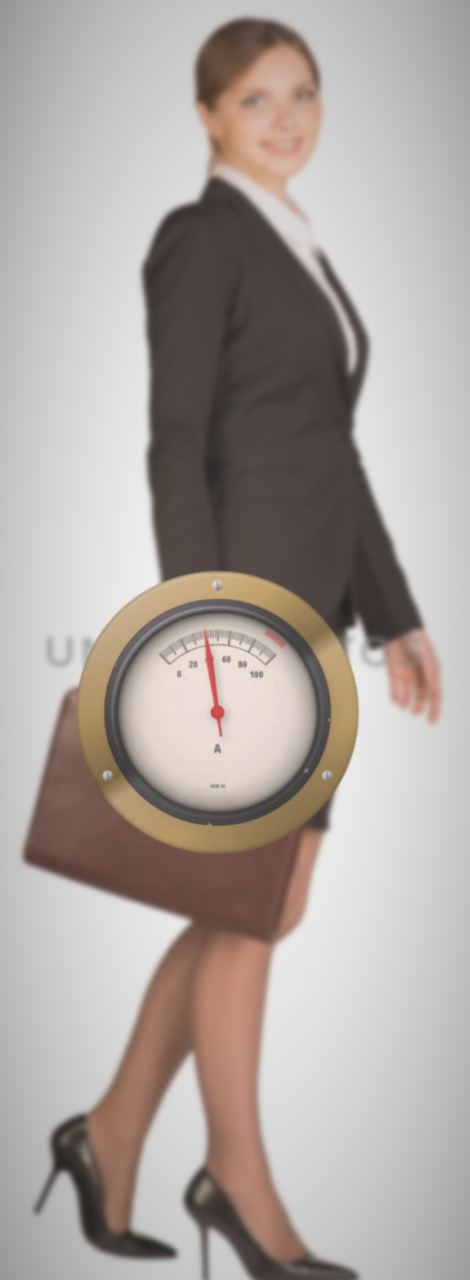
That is 40 A
